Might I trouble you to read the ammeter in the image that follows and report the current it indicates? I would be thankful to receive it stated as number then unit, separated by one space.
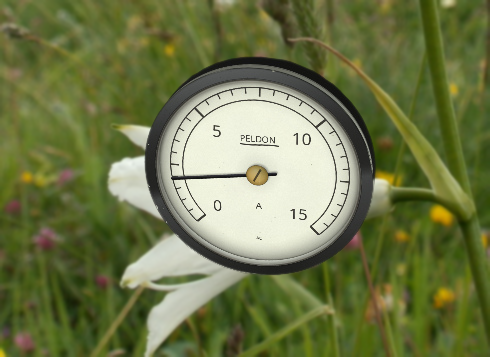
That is 2 A
